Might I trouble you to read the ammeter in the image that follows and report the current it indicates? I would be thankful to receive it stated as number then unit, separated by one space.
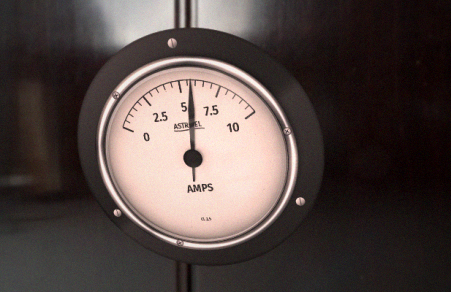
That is 5.75 A
